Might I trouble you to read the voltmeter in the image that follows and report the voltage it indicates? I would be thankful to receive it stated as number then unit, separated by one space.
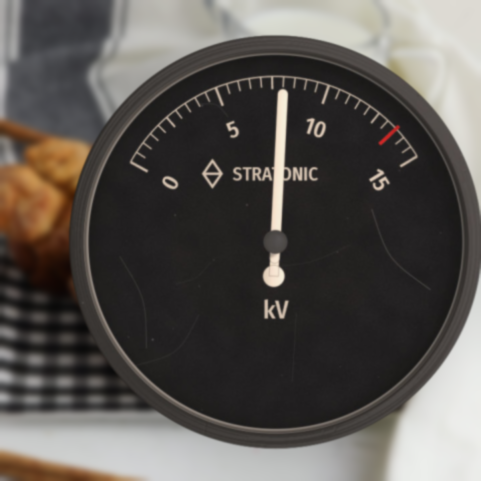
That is 8 kV
